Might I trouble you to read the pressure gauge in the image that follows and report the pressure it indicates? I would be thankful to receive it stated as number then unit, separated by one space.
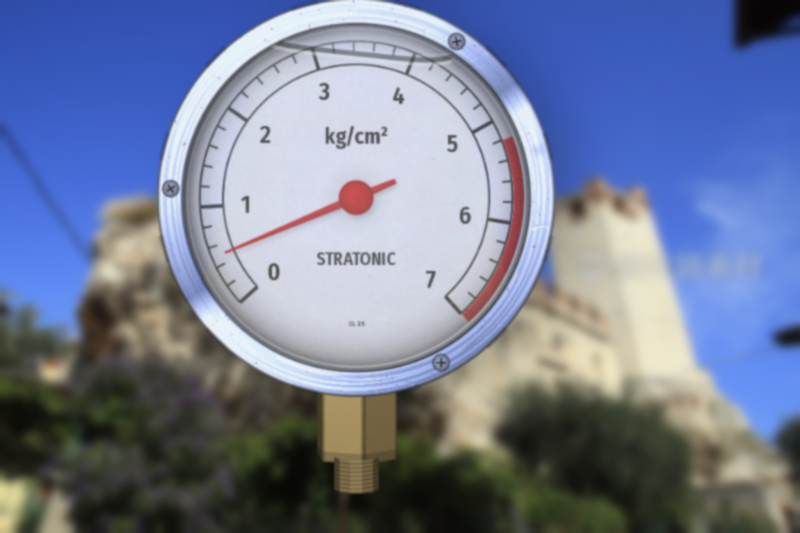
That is 0.5 kg/cm²
